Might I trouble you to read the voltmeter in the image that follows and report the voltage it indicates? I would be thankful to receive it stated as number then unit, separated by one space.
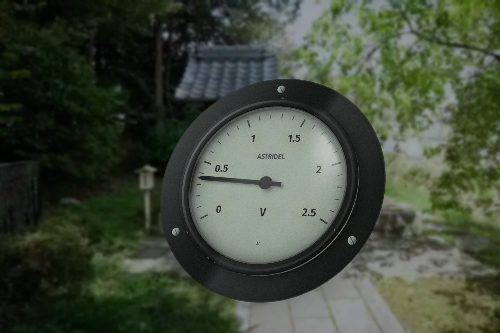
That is 0.35 V
